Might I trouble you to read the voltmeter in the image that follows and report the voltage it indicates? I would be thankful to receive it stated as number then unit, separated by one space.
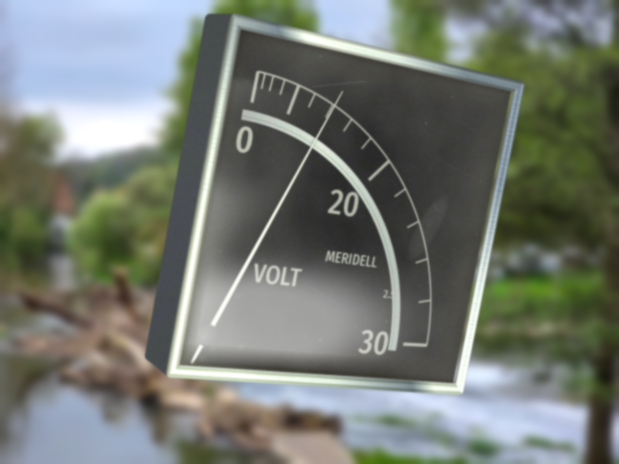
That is 14 V
